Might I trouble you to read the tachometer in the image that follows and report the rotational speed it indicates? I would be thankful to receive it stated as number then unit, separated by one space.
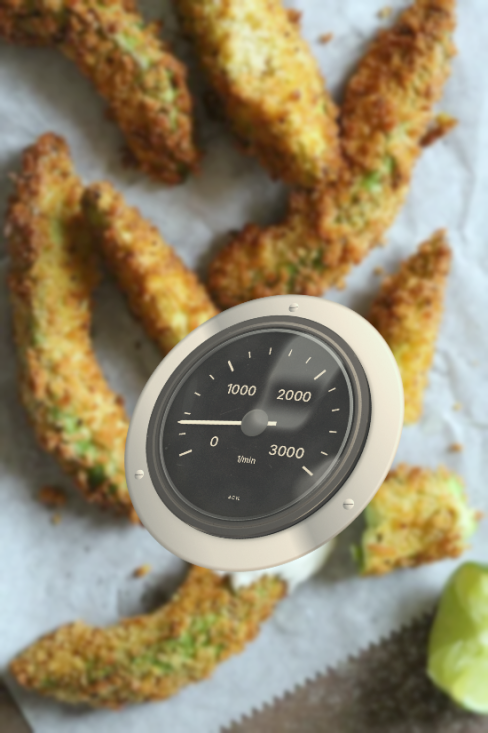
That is 300 rpm
